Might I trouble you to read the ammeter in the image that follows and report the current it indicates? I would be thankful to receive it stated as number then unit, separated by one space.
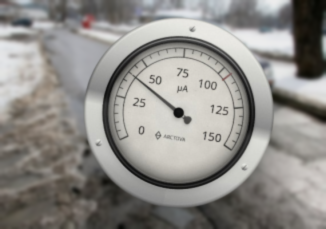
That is 40 µA
